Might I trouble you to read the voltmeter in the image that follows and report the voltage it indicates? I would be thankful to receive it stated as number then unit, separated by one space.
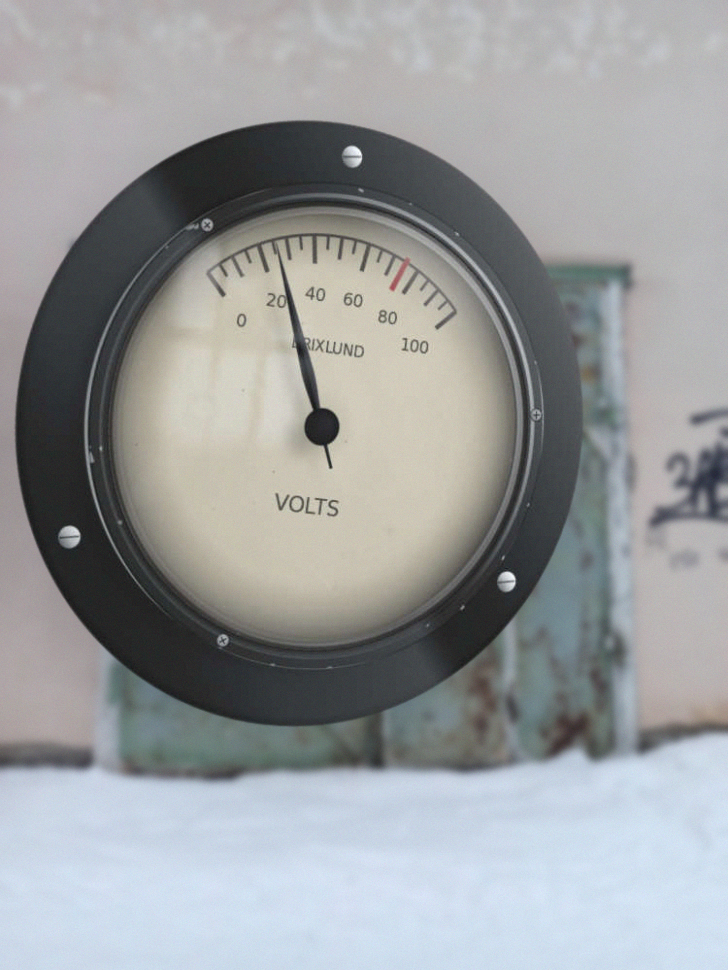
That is 25 V
